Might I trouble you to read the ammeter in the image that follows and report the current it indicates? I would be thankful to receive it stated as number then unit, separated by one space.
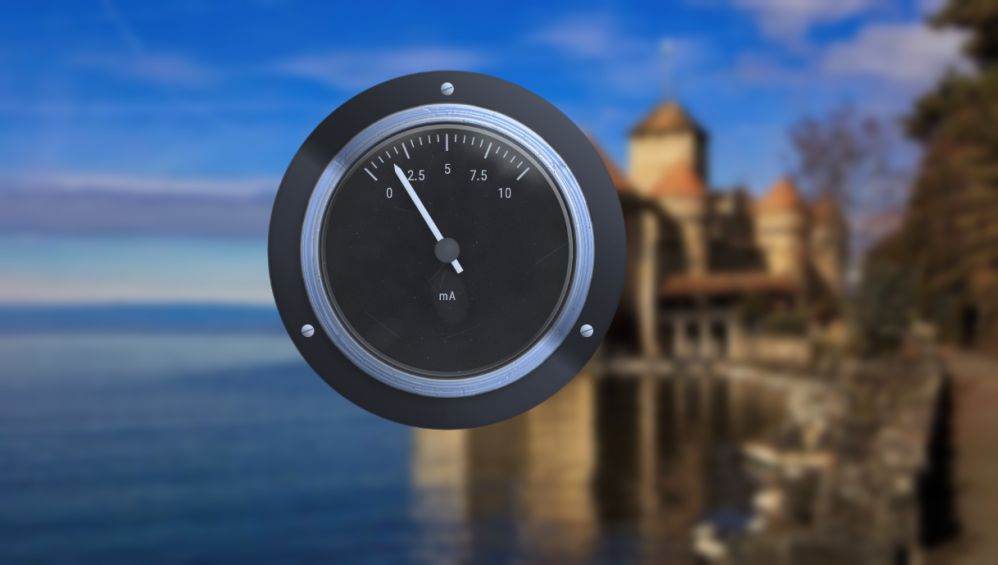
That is 1.5 mA
